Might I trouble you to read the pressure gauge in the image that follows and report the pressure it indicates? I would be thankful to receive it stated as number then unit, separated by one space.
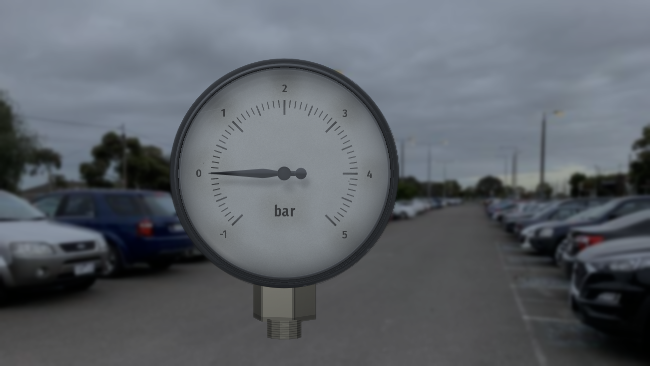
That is 0 bar
